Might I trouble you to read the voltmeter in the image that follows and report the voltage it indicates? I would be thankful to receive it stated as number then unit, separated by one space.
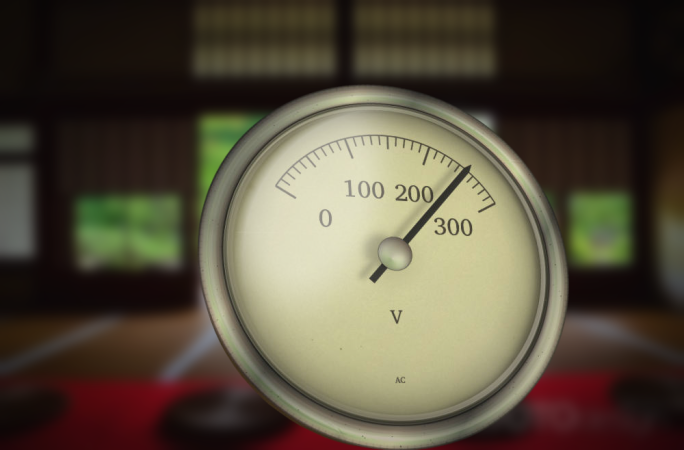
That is 250 V
